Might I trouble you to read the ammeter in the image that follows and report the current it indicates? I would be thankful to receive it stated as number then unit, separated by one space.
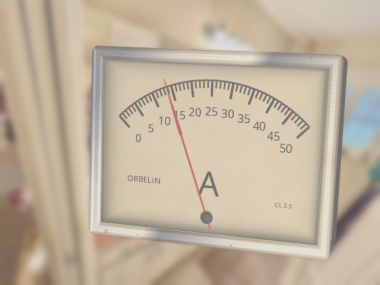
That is 14 A
